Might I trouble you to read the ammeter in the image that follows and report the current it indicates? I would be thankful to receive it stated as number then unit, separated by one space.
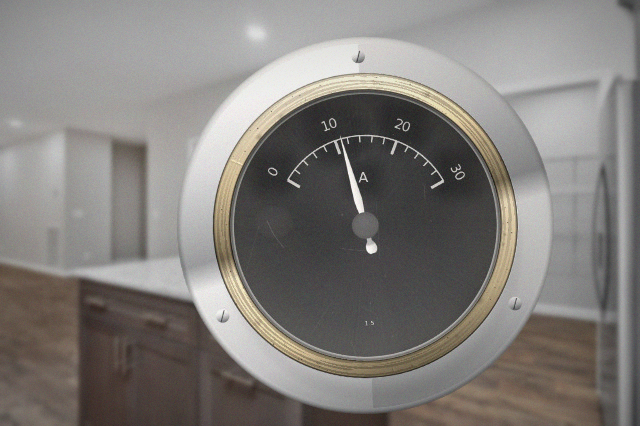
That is 11 A
